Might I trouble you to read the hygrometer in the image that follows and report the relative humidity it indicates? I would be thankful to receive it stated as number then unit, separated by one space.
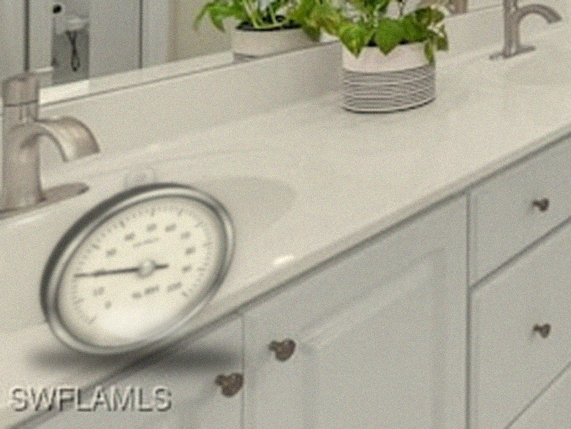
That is 20 %
